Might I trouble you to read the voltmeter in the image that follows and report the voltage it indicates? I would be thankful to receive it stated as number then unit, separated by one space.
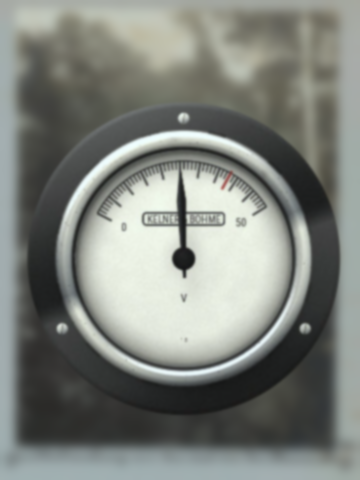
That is 25 V
